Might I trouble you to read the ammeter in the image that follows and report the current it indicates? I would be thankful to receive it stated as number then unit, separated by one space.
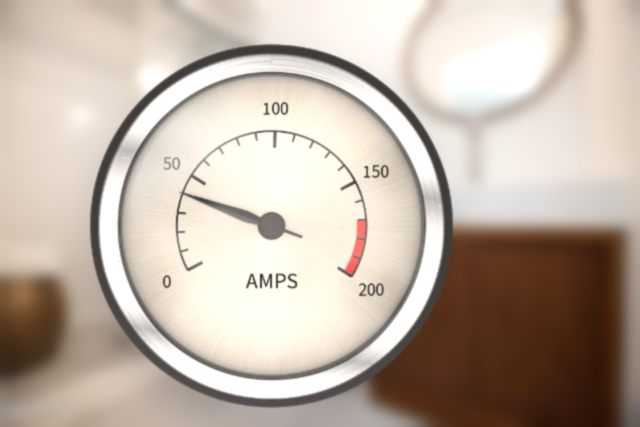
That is 40 A
